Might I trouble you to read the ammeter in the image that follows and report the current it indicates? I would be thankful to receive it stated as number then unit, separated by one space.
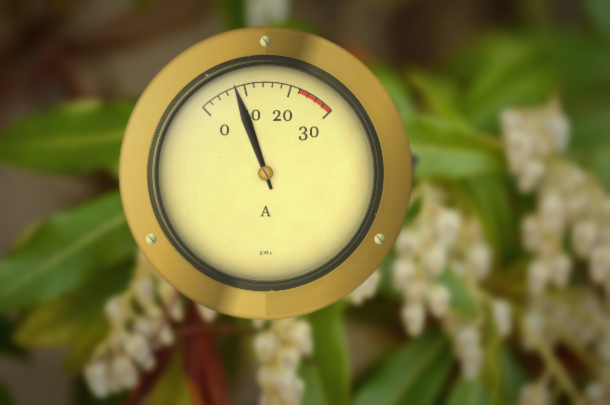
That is 8 A
